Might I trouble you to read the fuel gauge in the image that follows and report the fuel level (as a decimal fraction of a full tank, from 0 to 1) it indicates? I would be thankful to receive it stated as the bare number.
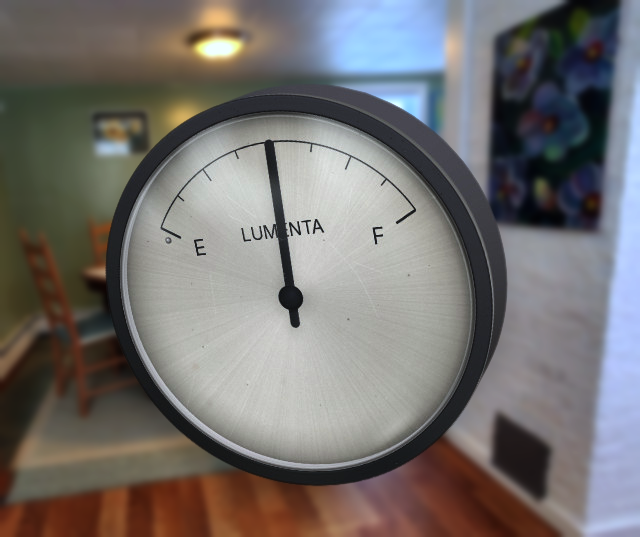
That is 0.5
